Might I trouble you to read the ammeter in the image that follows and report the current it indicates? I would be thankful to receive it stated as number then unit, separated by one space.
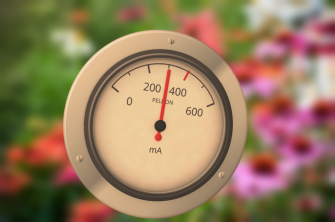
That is 300 mA
